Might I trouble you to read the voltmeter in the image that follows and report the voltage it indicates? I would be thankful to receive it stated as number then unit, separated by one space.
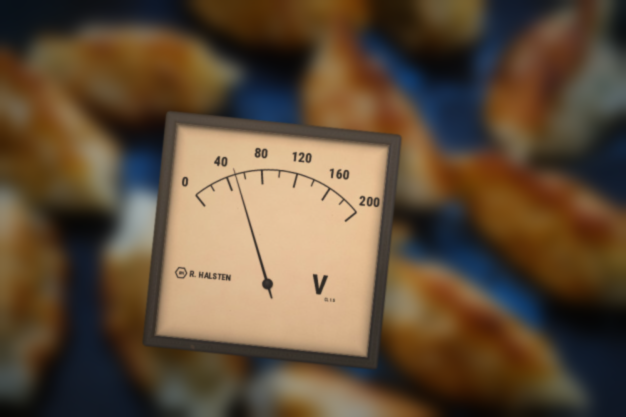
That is 50 V
